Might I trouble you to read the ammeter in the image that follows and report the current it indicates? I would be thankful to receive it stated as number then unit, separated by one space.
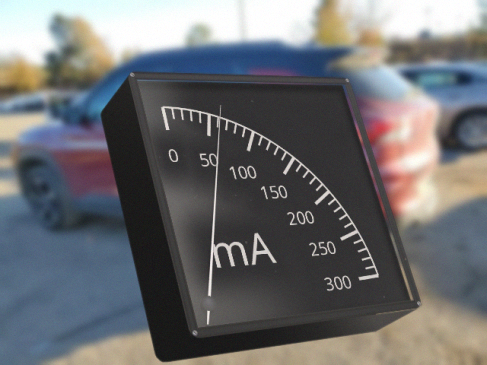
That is 60 mA
